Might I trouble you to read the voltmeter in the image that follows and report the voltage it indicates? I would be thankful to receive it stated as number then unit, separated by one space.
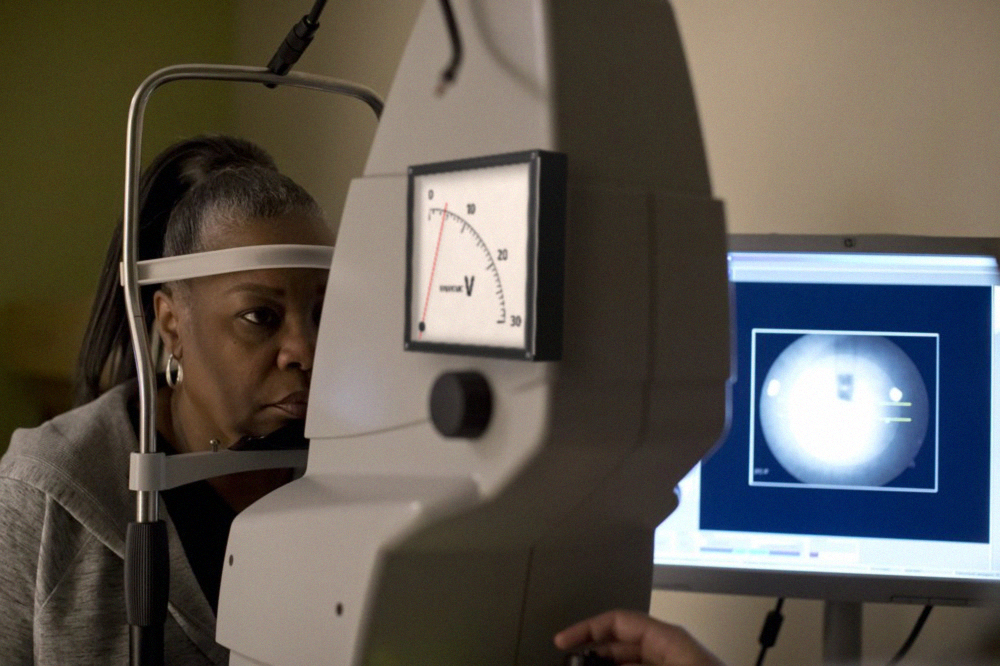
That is 5 V
